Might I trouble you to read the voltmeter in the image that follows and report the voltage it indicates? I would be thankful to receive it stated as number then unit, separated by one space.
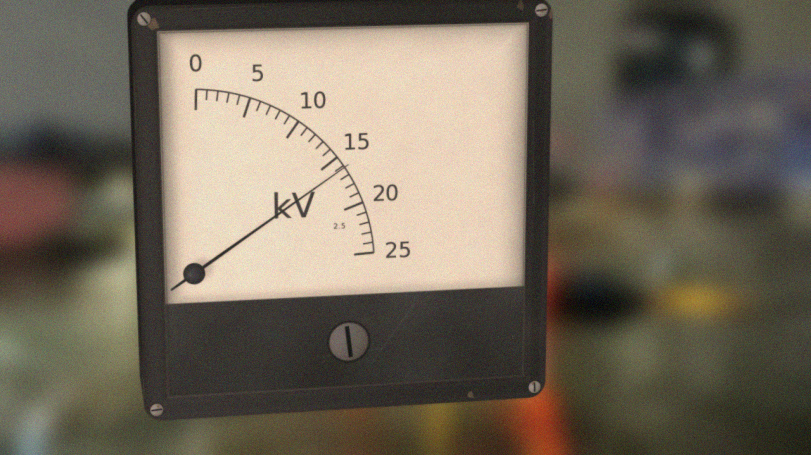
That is 16 kV
